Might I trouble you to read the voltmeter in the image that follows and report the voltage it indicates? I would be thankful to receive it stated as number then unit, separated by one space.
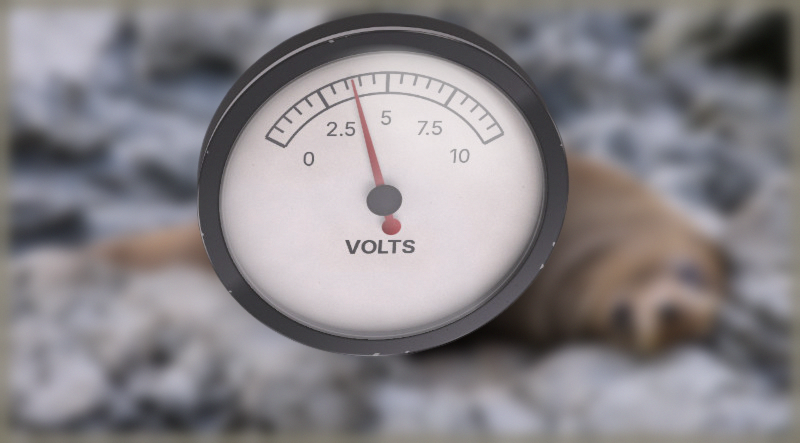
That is 3.75 V
